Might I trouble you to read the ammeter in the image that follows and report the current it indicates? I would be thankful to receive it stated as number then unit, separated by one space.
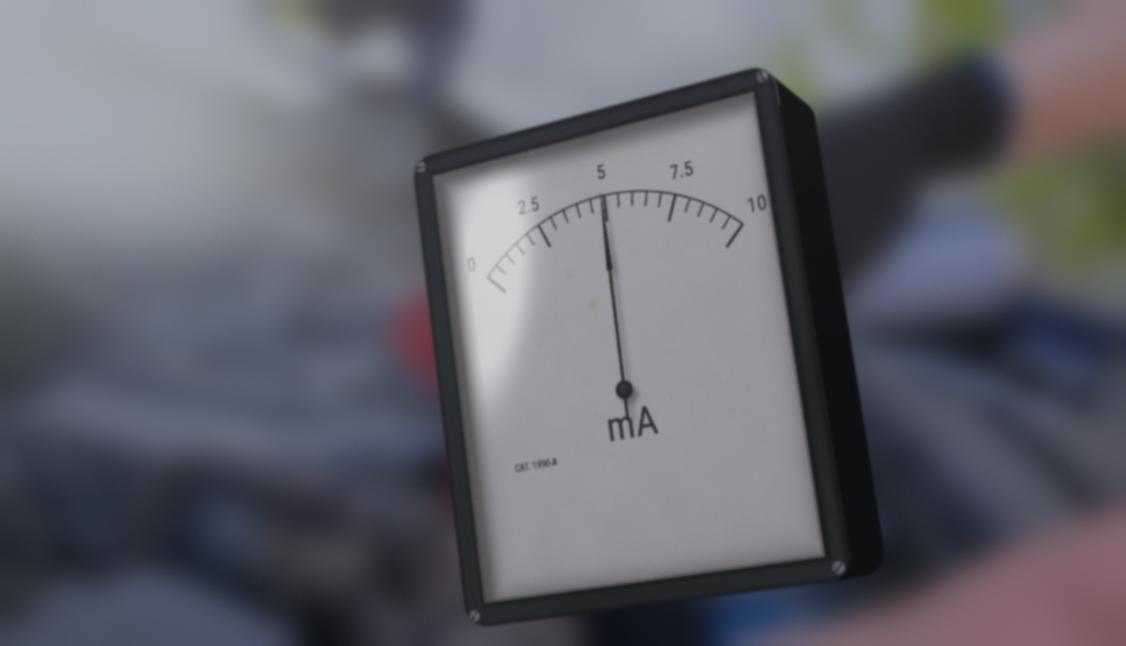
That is 5 mA
